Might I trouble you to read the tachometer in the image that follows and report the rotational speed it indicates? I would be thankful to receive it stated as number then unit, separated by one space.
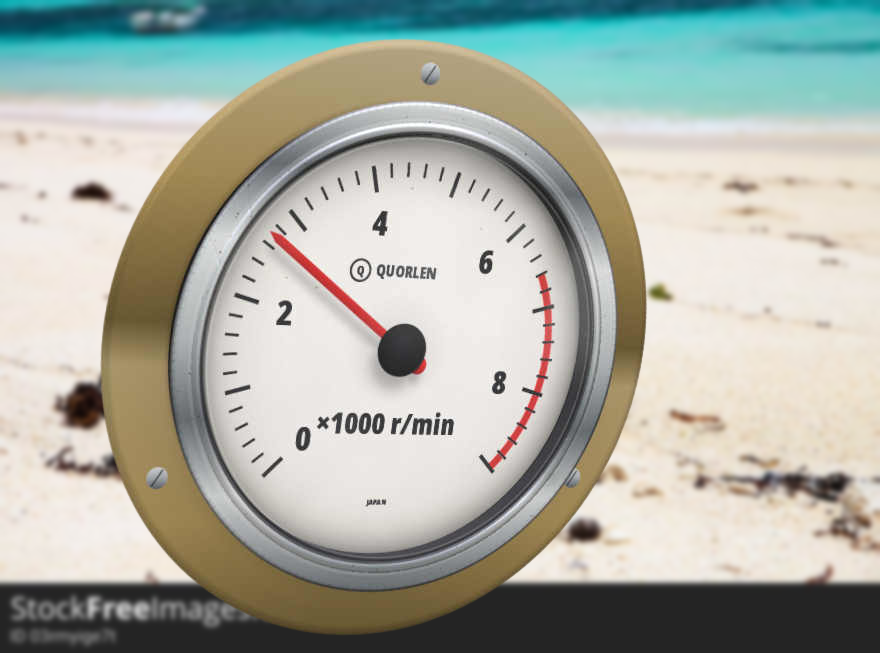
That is 2700 rpm
